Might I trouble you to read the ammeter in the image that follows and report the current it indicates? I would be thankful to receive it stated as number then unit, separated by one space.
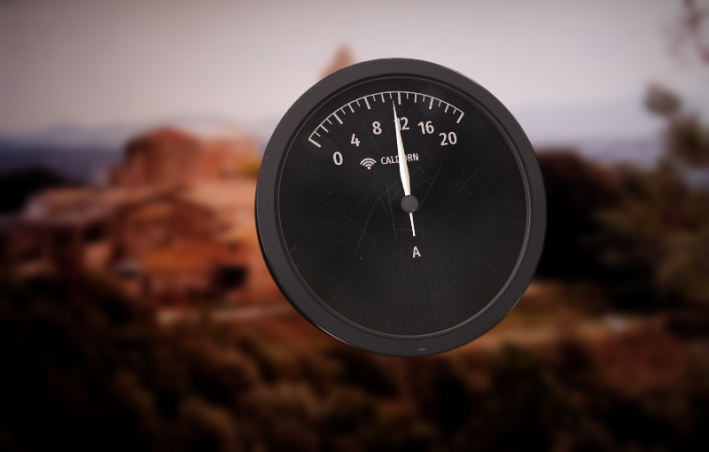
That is 11 A
